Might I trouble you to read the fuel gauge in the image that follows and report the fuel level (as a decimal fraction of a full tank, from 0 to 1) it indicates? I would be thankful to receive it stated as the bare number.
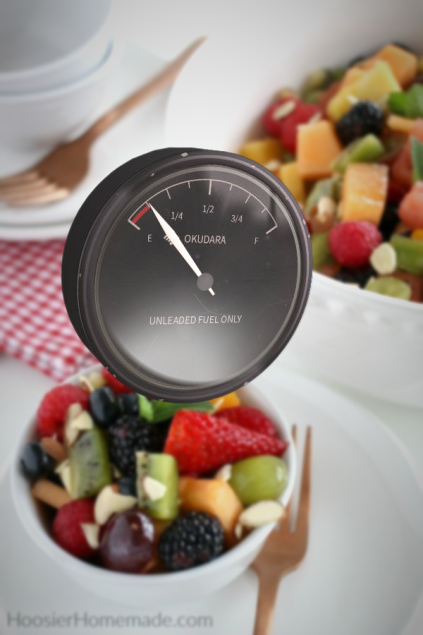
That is 0.125
